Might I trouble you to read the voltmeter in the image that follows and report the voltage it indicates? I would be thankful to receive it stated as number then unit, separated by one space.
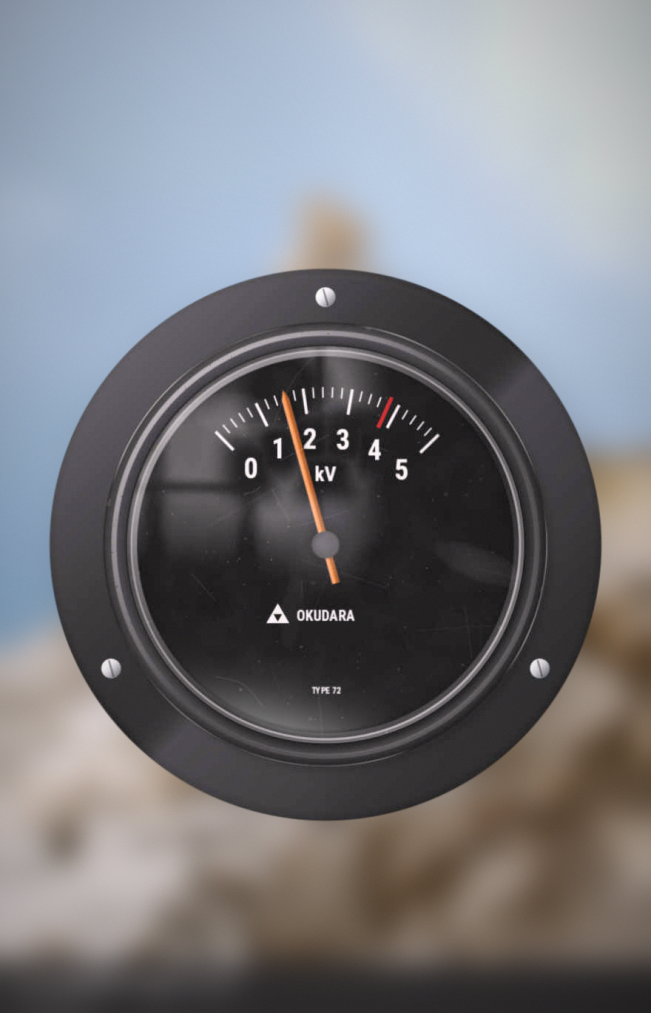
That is 1.6 kV
